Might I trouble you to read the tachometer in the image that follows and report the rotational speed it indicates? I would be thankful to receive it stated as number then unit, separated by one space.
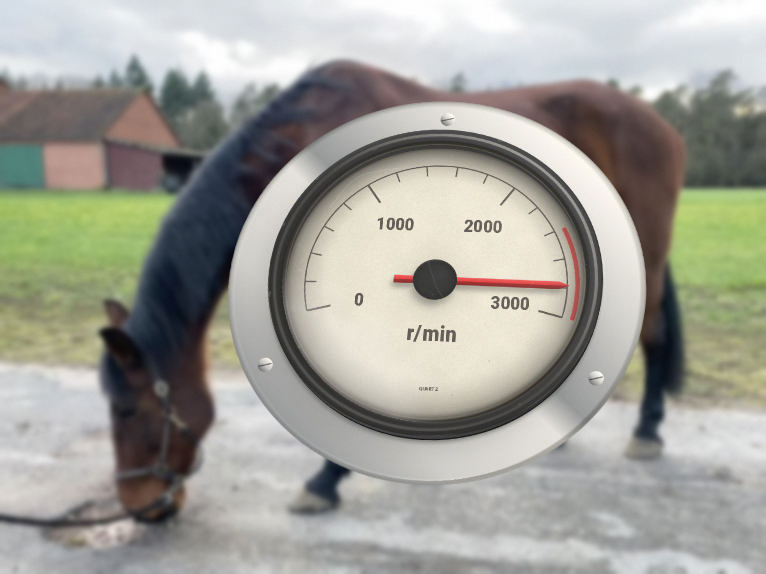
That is 2800 rpm
